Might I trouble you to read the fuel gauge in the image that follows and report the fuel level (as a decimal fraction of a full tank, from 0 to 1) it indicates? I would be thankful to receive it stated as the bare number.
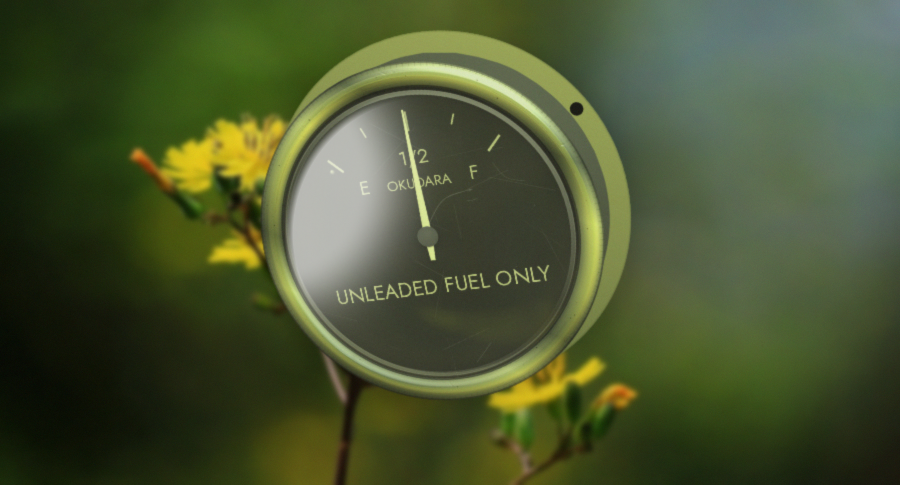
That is 0.5
